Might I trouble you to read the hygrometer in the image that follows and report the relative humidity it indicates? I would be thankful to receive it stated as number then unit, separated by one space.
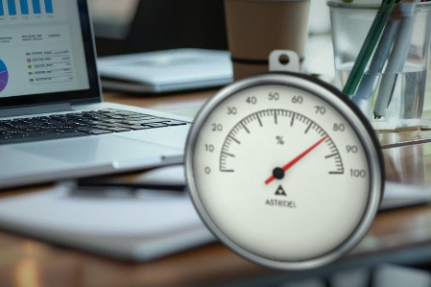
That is 80 %
